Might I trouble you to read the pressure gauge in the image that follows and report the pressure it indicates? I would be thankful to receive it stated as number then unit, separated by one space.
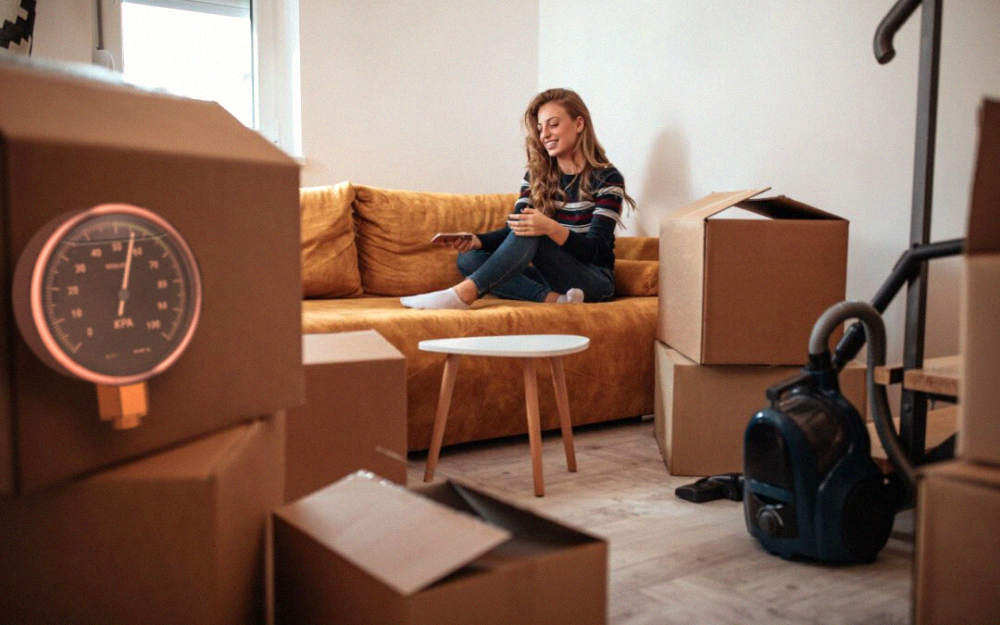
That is 55 kPa
